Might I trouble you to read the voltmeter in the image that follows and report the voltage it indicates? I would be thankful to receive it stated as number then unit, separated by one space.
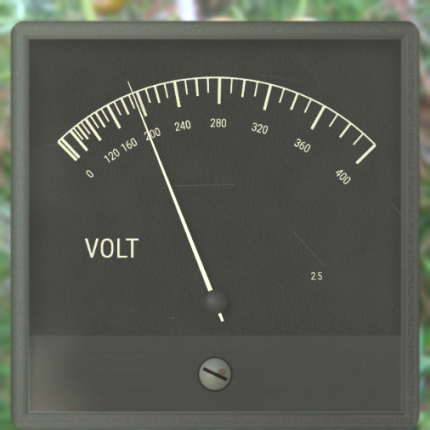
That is 195 V
